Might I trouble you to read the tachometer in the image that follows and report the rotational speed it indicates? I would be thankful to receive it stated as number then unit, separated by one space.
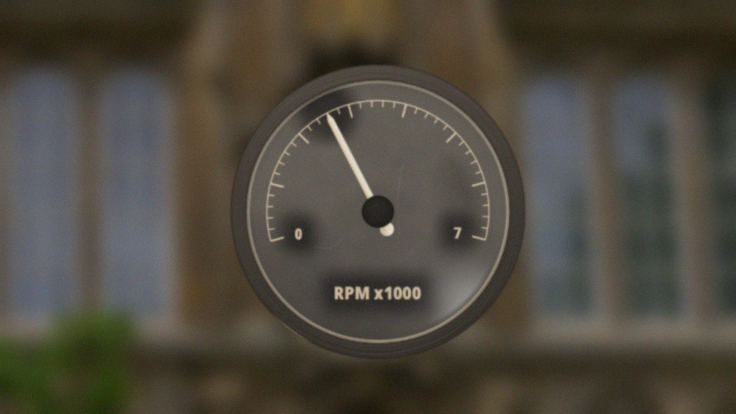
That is 2600 rpm
